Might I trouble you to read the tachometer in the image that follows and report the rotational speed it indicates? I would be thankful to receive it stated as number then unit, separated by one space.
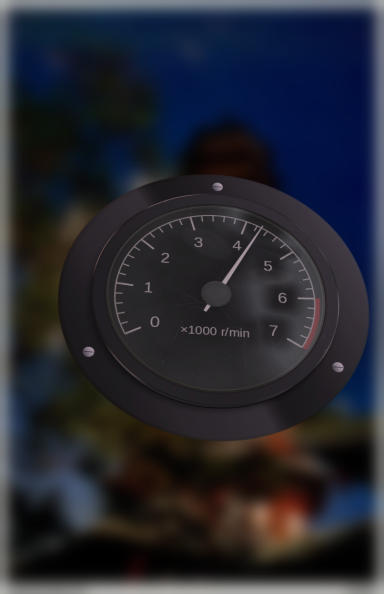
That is 4300 rpm
